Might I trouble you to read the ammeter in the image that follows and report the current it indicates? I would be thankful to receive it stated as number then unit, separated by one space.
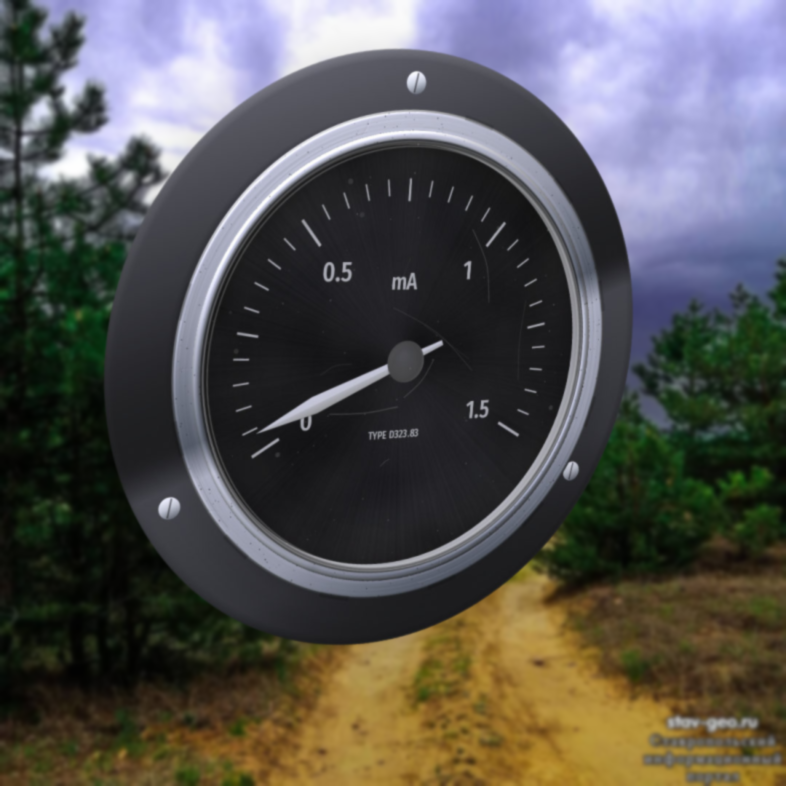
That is 0.05 mA
